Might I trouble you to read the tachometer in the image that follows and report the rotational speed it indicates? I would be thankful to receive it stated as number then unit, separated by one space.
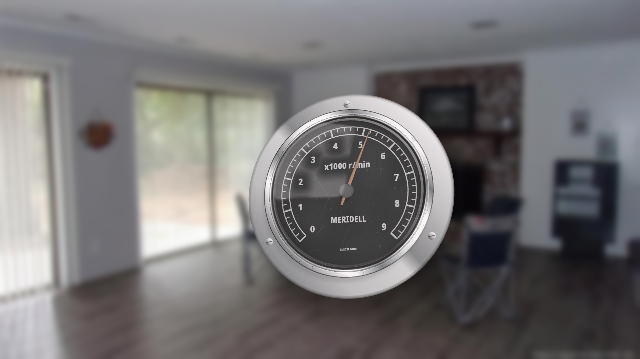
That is 5200 rpm
